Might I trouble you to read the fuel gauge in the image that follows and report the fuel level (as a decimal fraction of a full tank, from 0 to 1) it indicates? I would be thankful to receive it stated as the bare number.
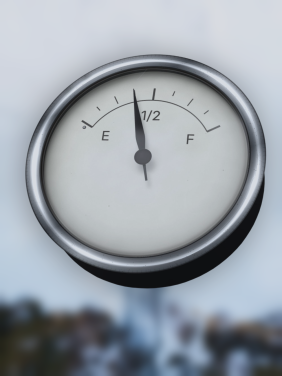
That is 0.375
